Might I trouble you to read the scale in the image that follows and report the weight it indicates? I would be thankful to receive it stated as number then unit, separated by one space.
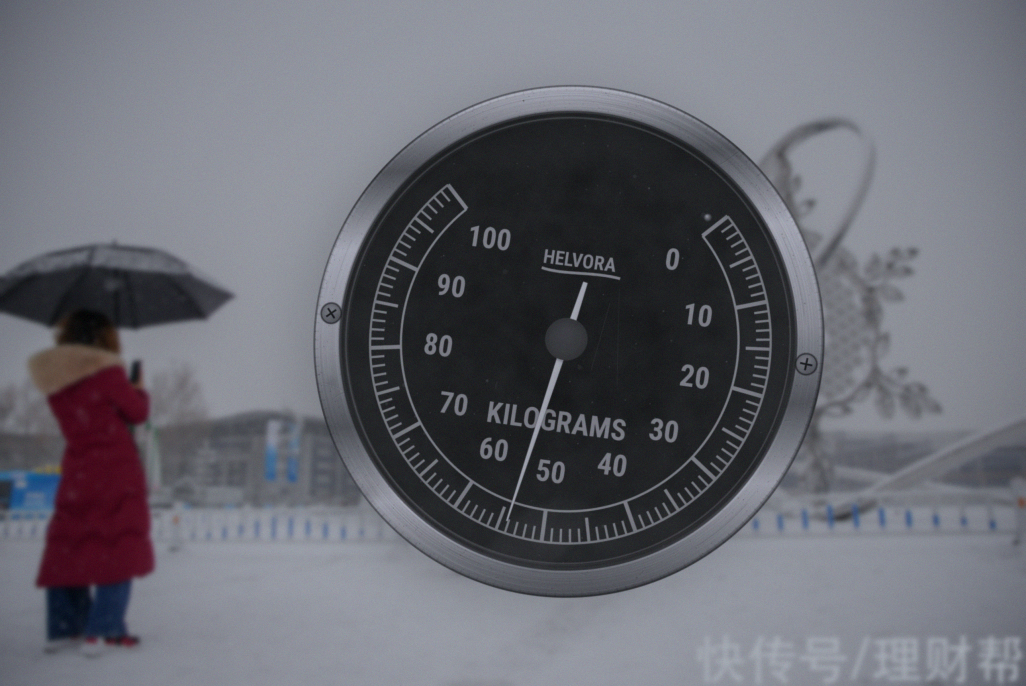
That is 54 kg
